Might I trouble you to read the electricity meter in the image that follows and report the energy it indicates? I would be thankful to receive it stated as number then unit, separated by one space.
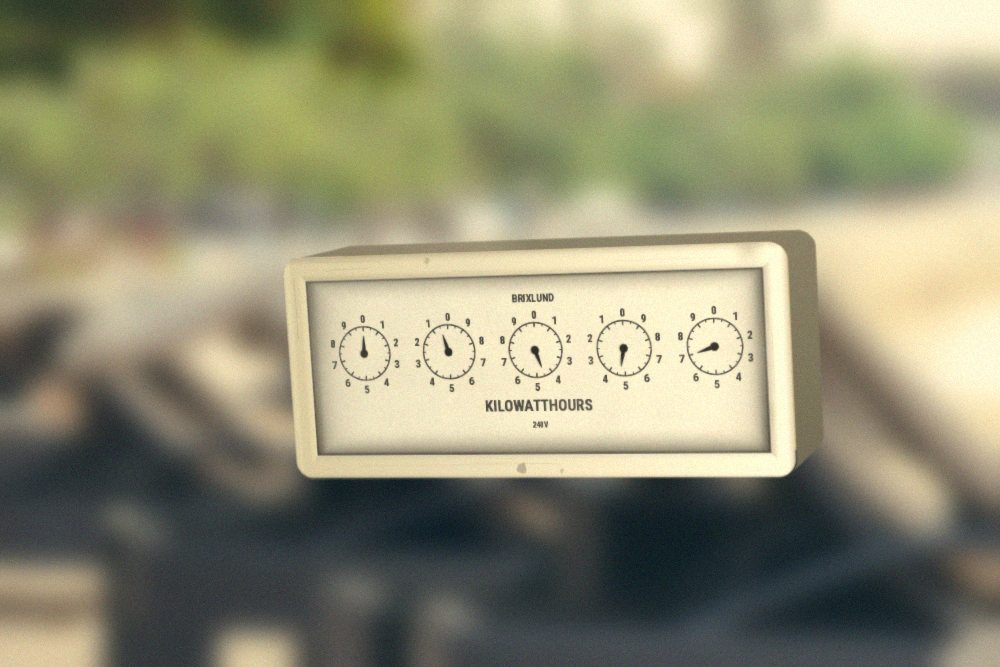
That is 447 kWh
